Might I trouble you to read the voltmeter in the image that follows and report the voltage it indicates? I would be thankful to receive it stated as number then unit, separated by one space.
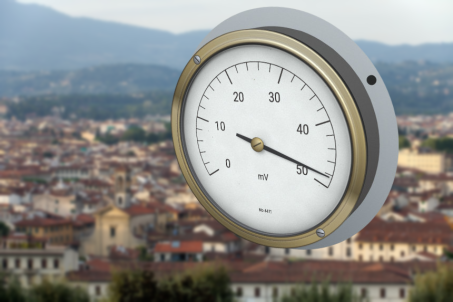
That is 48 mV
